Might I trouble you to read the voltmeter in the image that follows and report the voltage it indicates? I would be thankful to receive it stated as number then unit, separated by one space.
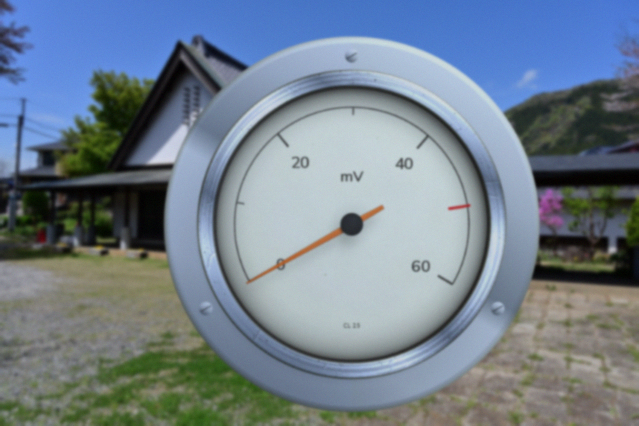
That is 0 mV
